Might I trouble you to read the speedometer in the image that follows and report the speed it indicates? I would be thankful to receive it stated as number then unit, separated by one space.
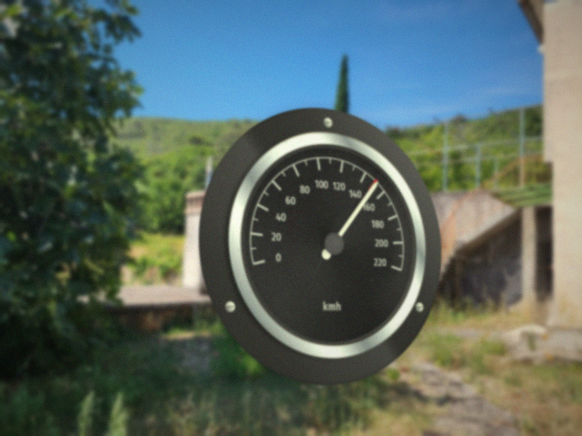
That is 150 km/h
